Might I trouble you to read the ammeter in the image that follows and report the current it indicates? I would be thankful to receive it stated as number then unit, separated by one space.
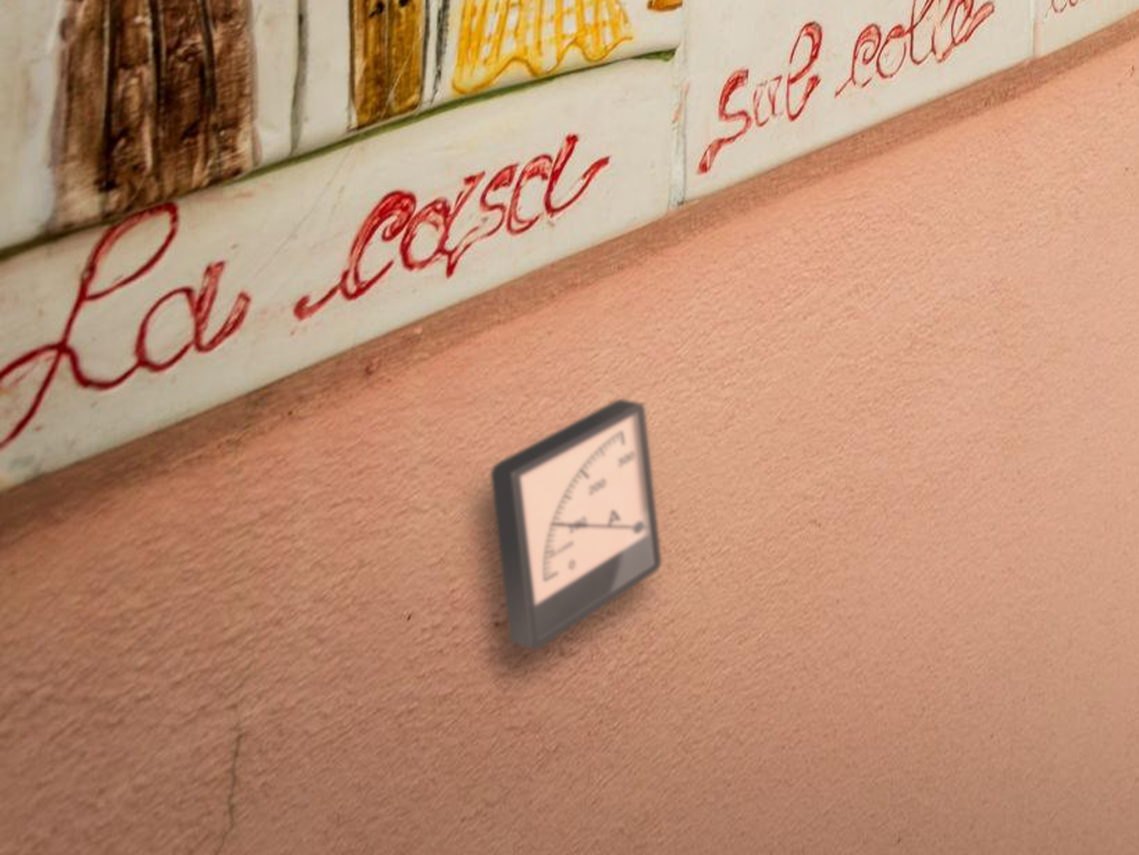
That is 100 A
